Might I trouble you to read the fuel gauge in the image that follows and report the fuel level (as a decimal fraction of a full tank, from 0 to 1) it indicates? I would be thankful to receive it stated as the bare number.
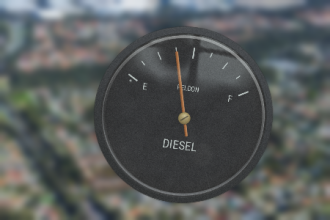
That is 0.375
